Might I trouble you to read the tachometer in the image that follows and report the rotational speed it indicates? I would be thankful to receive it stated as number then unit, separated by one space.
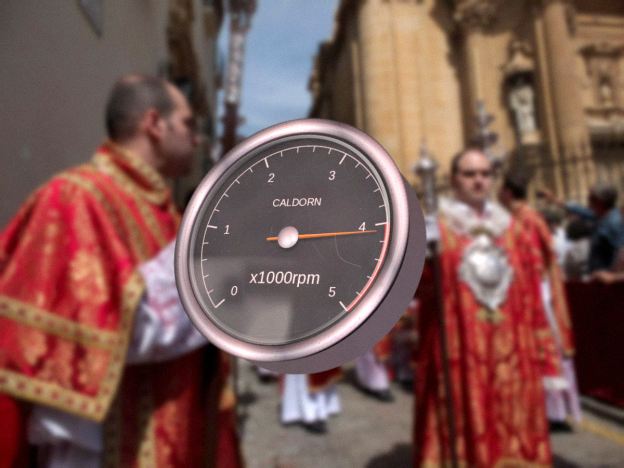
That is 4100 rpm
